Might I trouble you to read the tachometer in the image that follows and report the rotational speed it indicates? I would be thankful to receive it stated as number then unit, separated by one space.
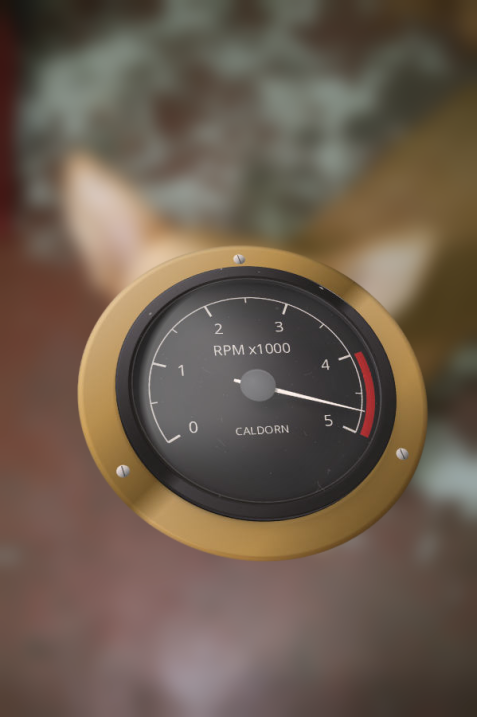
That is 4750 rpm
